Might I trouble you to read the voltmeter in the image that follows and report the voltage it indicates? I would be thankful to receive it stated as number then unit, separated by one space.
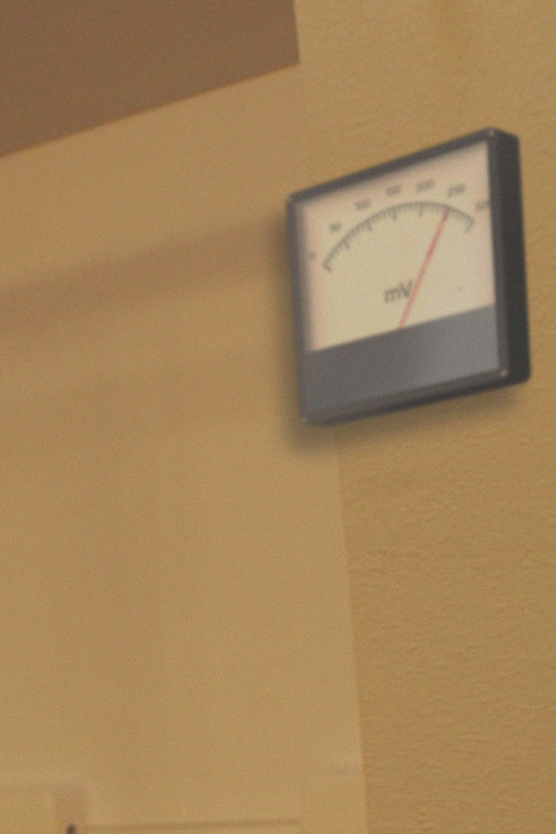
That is 250 mV
